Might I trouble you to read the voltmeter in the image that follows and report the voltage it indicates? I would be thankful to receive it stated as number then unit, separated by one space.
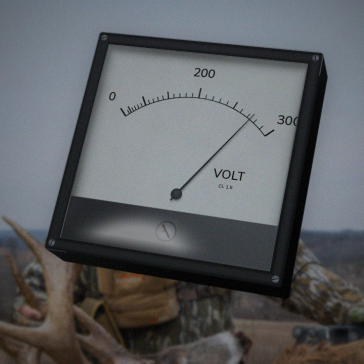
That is 275 V
